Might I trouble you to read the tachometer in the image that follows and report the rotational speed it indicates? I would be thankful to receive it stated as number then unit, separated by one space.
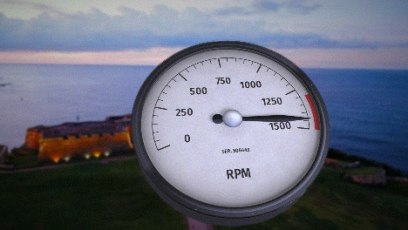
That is 1450 rpm
